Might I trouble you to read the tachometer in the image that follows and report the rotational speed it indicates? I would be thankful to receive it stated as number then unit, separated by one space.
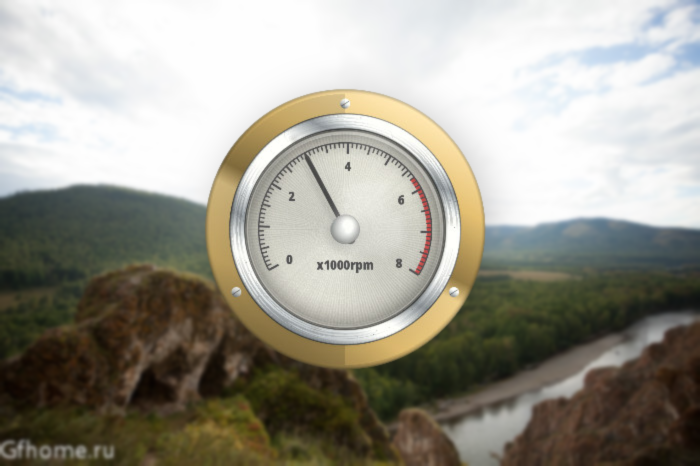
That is 3000 rpm
